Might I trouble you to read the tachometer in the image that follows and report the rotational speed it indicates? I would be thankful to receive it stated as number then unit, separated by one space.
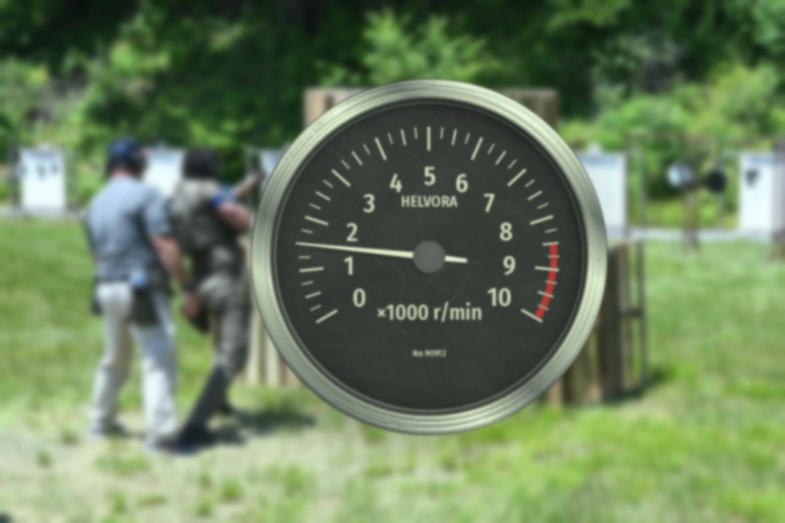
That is 1500 rpm
